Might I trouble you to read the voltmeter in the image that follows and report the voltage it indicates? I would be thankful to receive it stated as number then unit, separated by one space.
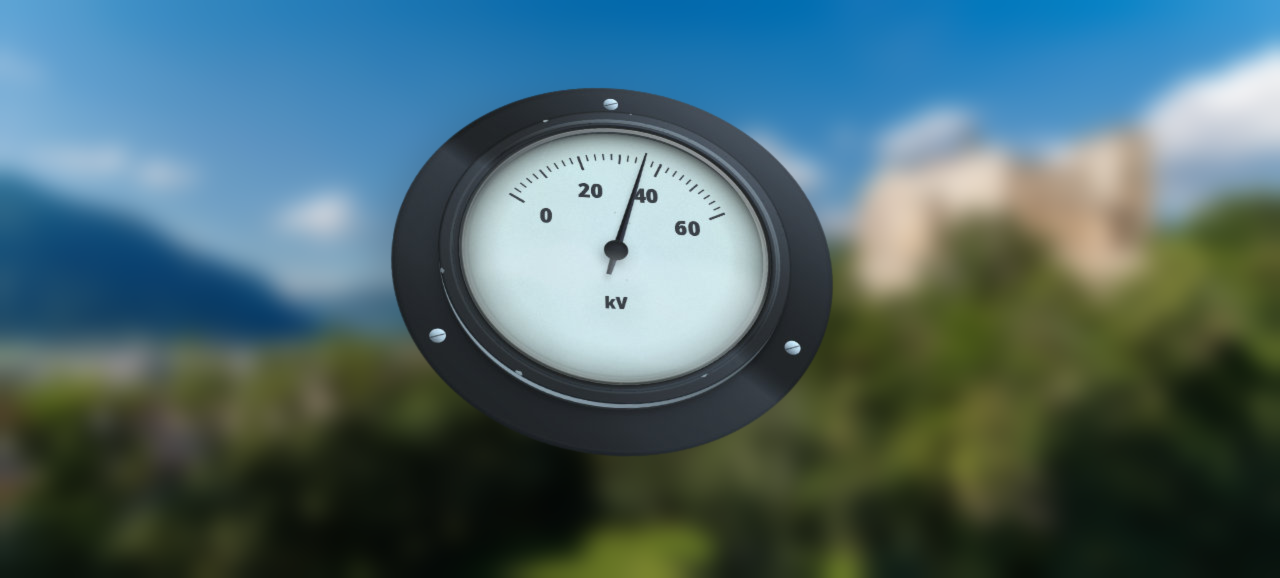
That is 36 kV
